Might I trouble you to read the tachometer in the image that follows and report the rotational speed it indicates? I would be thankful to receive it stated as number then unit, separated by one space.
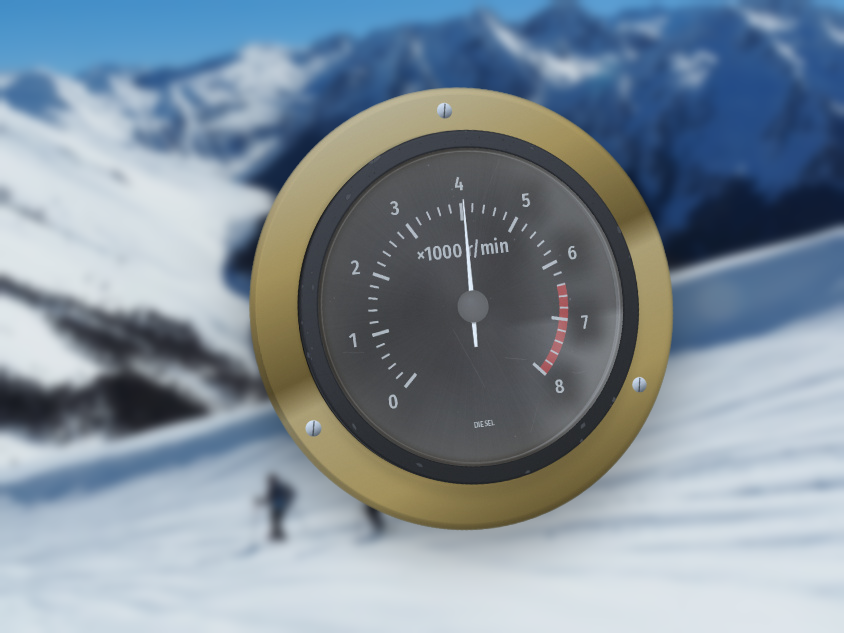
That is 4000 rpm
